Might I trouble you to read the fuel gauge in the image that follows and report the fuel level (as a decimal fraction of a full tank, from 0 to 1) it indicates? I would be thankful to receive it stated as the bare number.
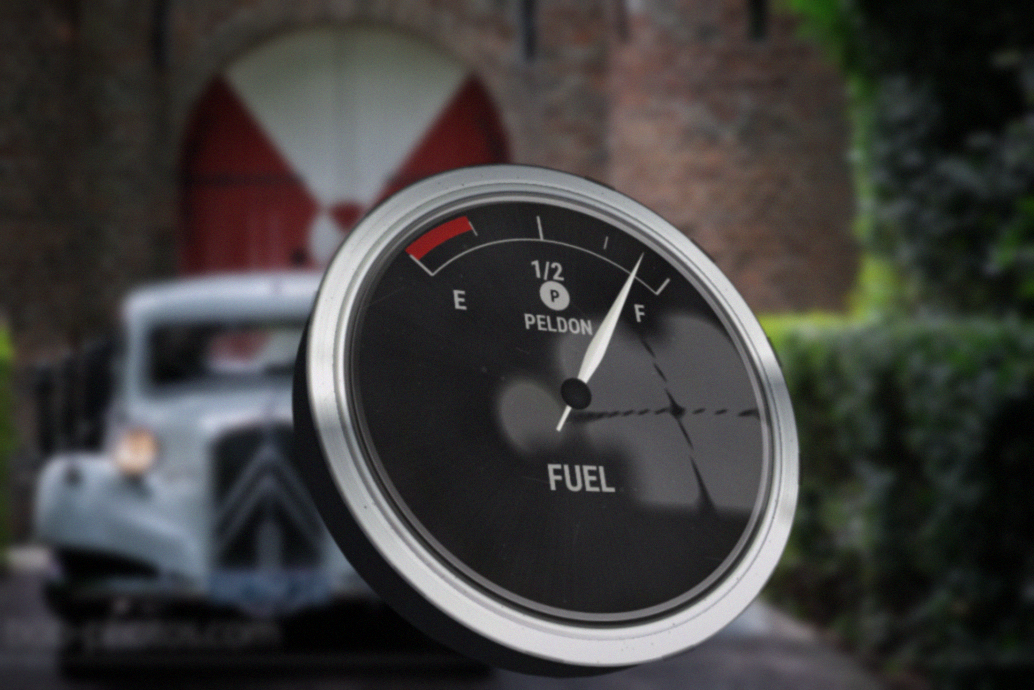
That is 0.875
